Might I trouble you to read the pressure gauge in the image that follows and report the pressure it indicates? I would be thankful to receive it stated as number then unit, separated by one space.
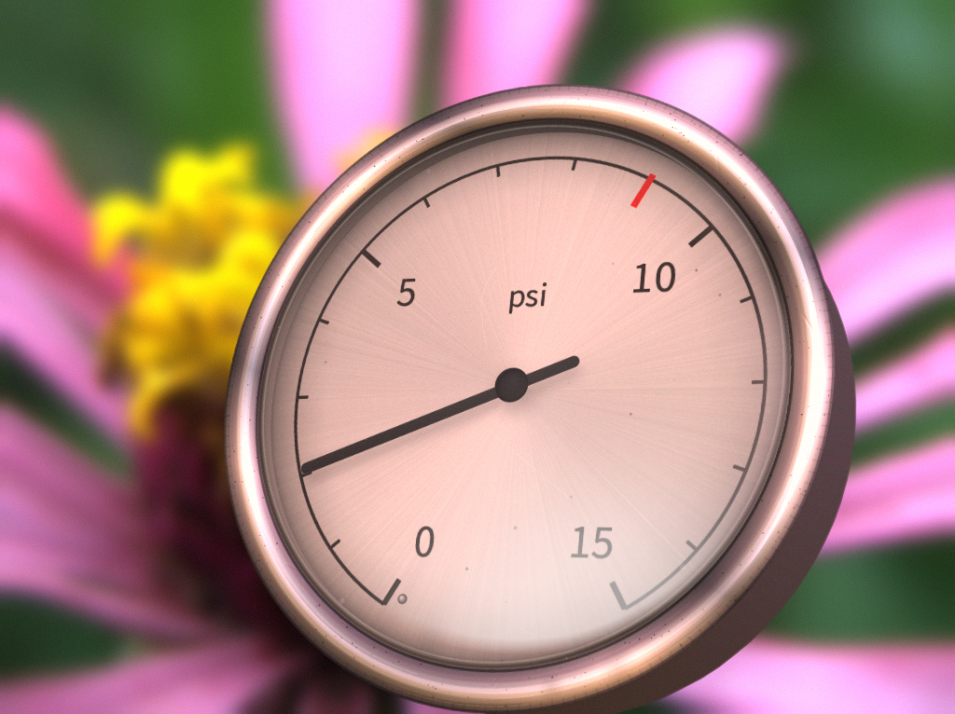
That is 2 psi
